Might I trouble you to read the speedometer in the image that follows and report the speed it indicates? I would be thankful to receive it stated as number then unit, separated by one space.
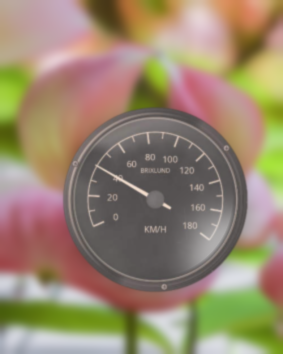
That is 40 km/h
